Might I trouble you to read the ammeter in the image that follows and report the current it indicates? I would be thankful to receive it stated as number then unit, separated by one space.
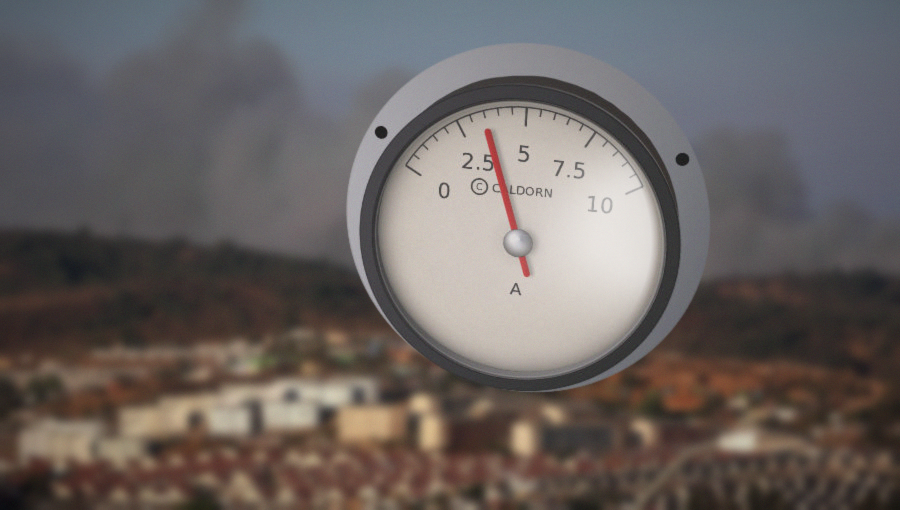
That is 3.5 A
